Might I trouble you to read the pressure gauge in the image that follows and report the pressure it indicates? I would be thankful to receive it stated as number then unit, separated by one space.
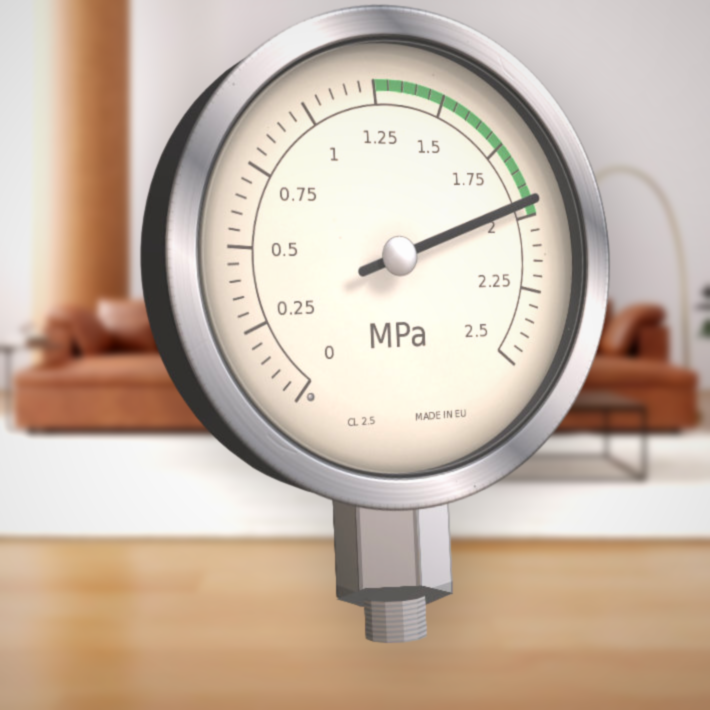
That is 1.95 MPa
